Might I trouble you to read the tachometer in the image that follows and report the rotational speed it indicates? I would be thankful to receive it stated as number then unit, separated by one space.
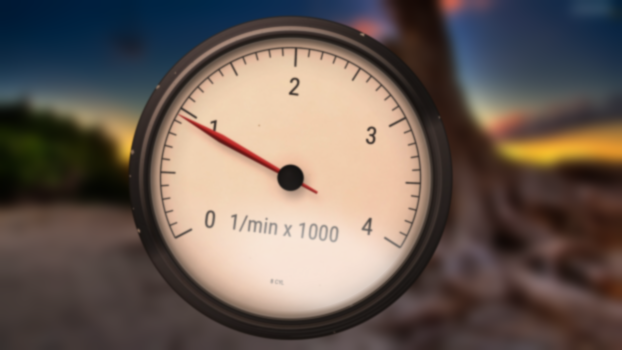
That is 950 rpm
